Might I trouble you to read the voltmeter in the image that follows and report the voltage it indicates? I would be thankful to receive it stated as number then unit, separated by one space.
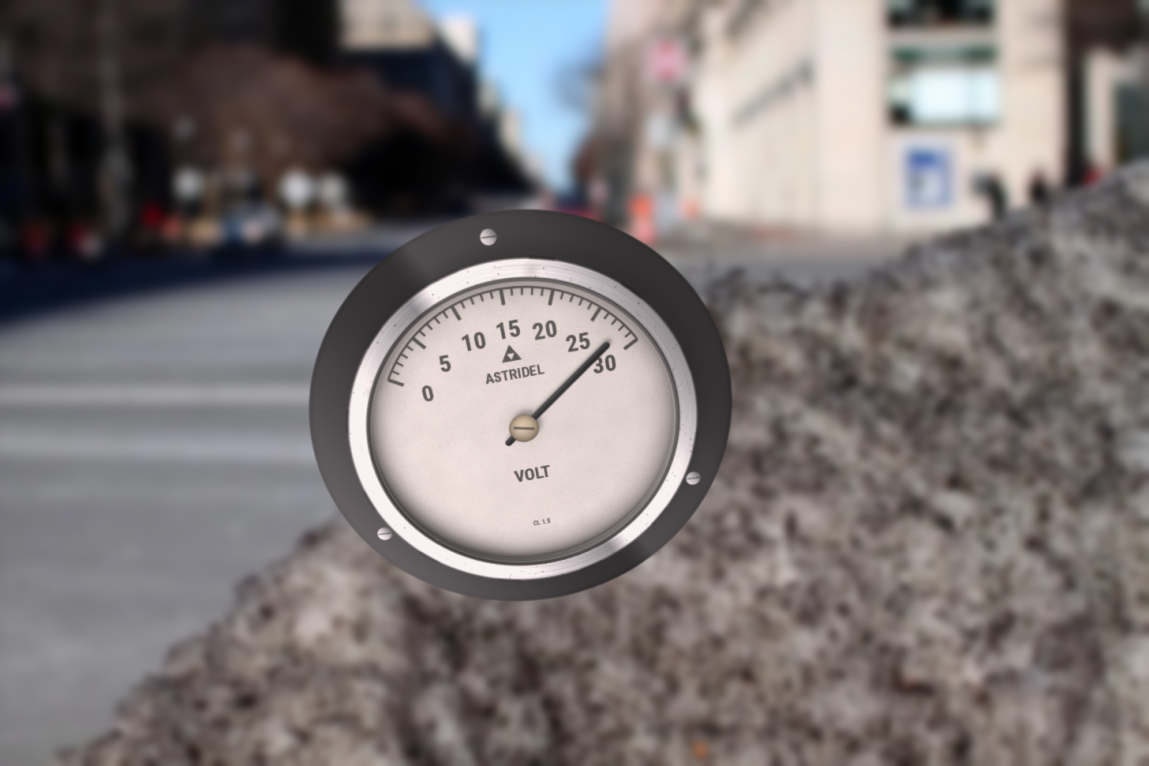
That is 28 V
